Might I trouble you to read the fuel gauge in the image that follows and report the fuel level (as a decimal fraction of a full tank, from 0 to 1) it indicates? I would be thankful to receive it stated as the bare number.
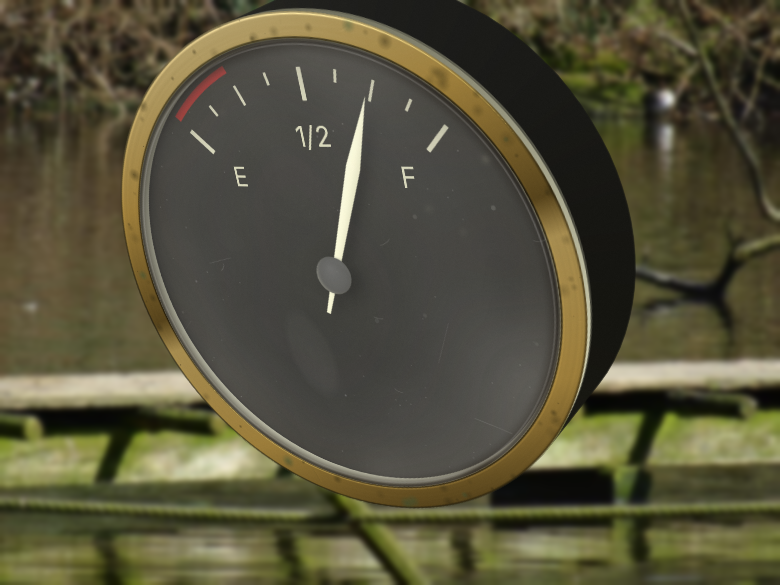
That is 0.75
